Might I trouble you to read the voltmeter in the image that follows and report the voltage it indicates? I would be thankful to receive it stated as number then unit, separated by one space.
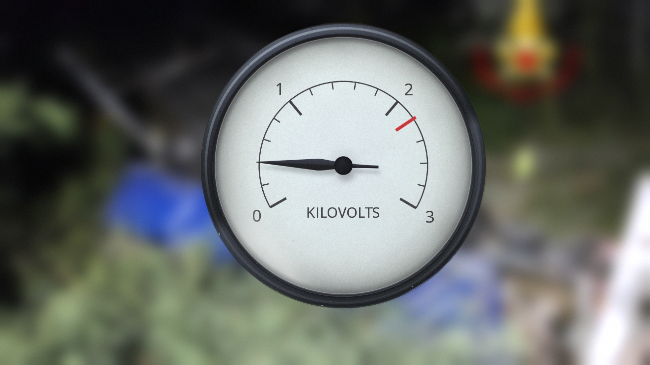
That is 0.4 kV
